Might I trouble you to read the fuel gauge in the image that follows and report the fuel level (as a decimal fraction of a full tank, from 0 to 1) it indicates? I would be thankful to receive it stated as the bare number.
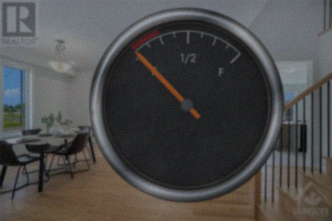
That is 0
